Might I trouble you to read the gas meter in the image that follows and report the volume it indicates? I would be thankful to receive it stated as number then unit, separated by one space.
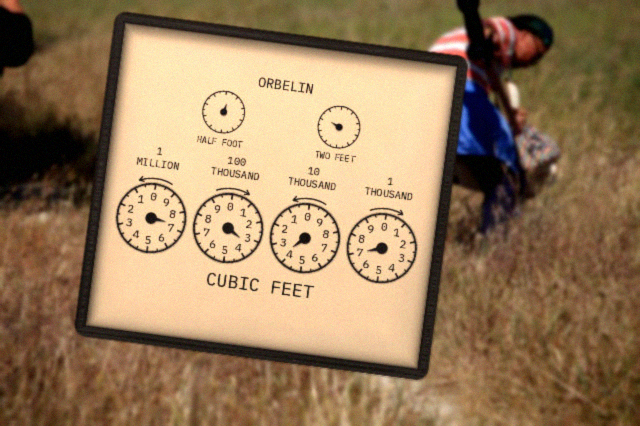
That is 733700 ft³
